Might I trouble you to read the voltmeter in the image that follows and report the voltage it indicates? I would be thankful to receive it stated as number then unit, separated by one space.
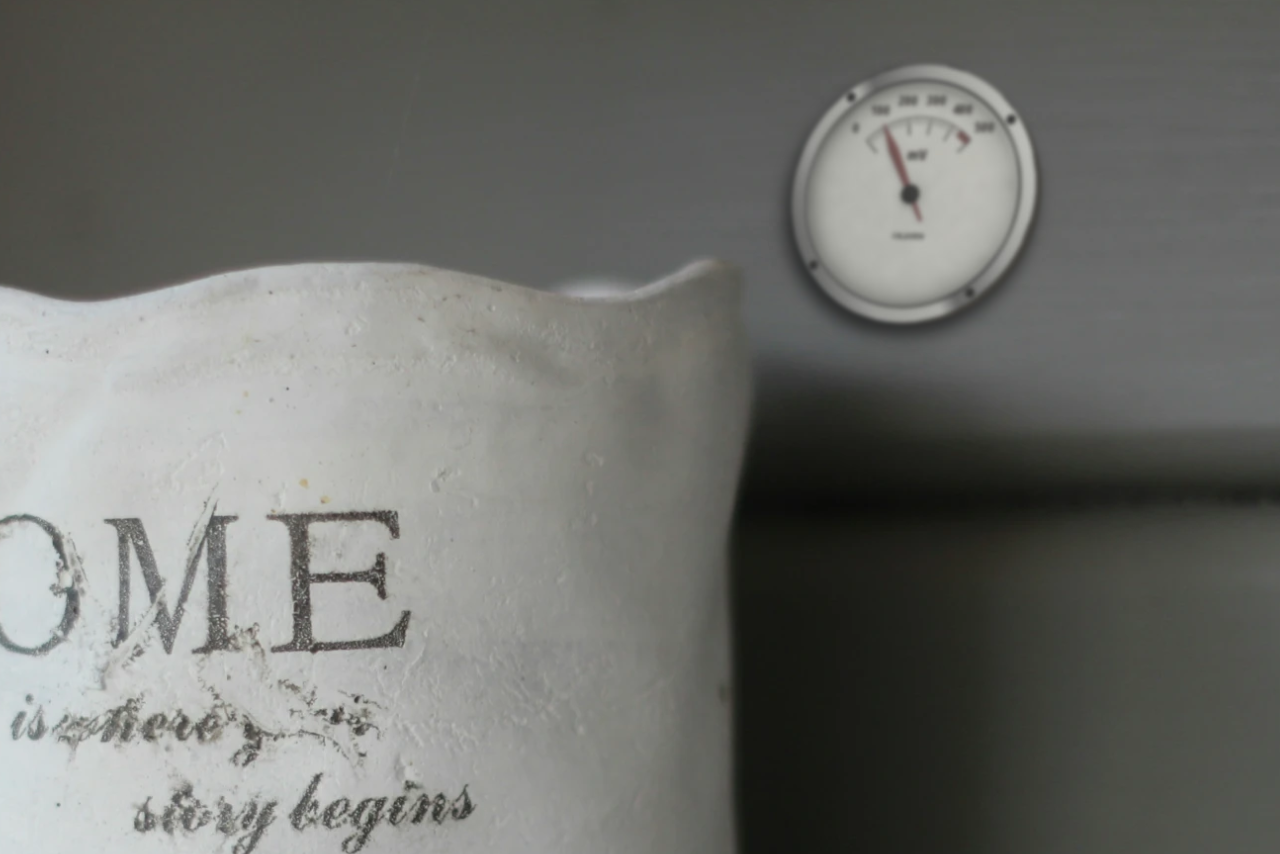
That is 100 mV
